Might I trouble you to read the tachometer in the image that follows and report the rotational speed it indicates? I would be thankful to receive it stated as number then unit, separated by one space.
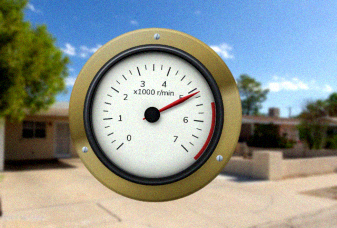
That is 5125 rpm
